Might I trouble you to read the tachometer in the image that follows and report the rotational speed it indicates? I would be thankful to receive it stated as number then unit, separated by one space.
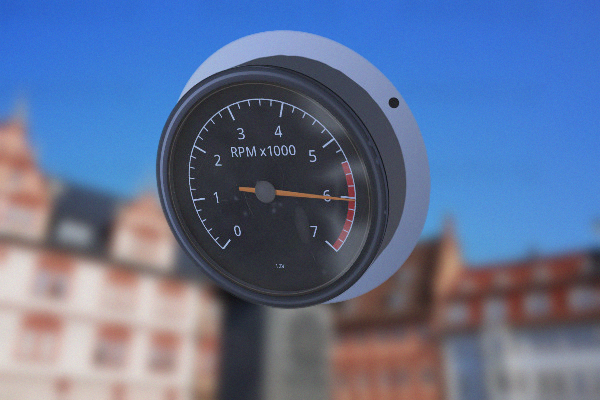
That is 6000 rpm
